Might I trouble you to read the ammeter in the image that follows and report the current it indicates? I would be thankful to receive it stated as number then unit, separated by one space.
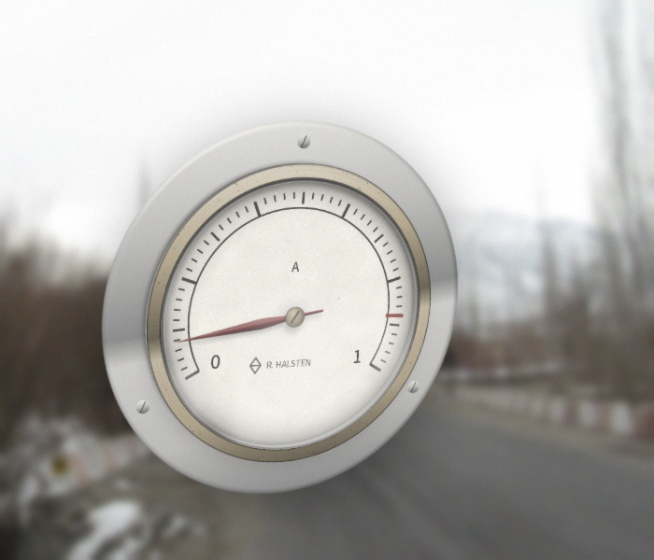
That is 0.08 A
